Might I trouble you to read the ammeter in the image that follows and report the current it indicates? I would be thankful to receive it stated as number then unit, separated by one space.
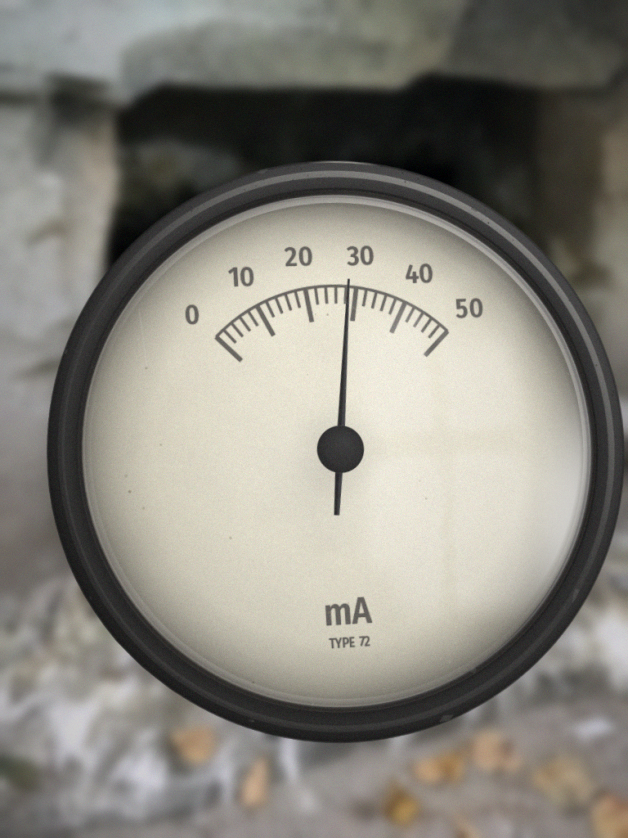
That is 28 mA
